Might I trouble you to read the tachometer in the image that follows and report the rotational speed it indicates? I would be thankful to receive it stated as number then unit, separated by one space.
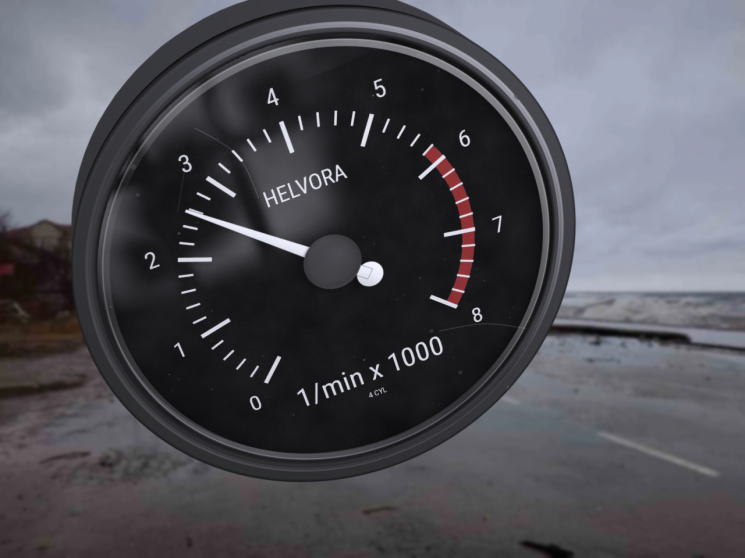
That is 2600 rpm
